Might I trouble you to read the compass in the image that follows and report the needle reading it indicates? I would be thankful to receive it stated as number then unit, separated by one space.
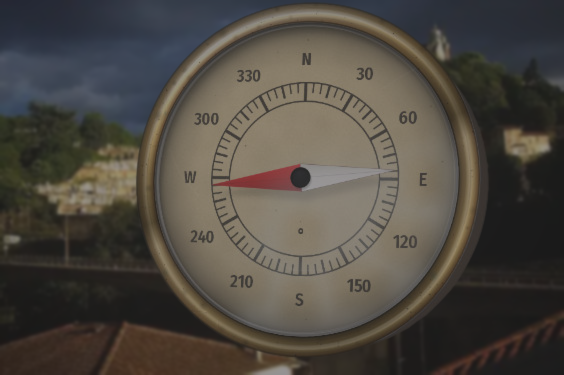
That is 265 °
